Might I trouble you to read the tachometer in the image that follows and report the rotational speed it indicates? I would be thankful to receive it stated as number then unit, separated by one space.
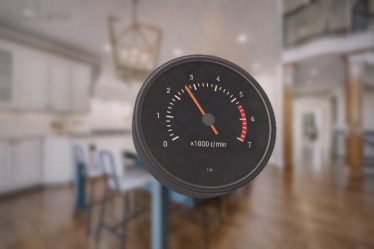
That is 2600 rpm
